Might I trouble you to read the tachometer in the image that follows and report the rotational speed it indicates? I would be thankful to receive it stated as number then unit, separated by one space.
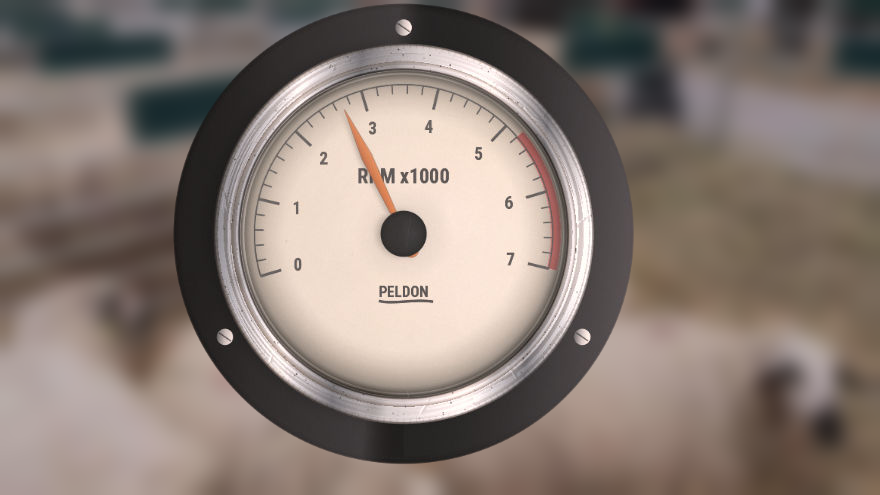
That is 2700 rpm
